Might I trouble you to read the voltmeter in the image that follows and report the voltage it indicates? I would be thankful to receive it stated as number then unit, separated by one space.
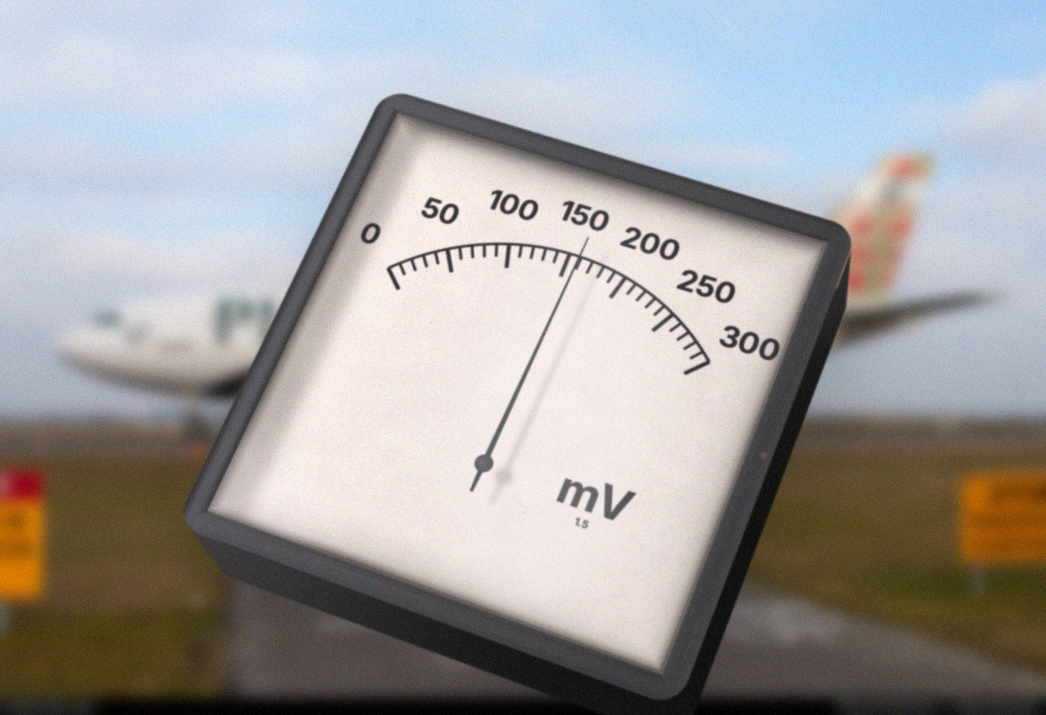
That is 160 mV
